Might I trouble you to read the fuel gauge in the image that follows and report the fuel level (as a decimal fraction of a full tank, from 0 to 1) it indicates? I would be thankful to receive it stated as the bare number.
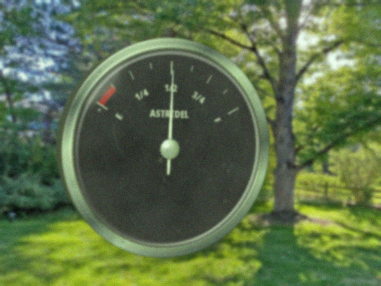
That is 0.5
